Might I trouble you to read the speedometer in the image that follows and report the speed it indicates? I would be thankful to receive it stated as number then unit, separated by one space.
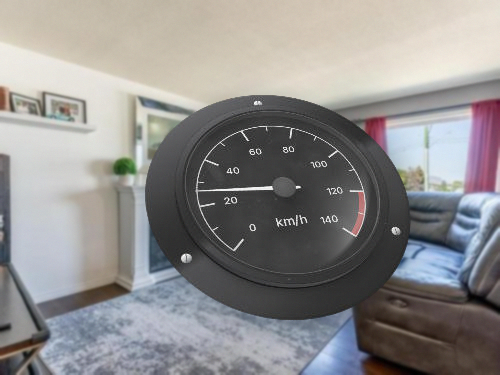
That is 25 km/h
